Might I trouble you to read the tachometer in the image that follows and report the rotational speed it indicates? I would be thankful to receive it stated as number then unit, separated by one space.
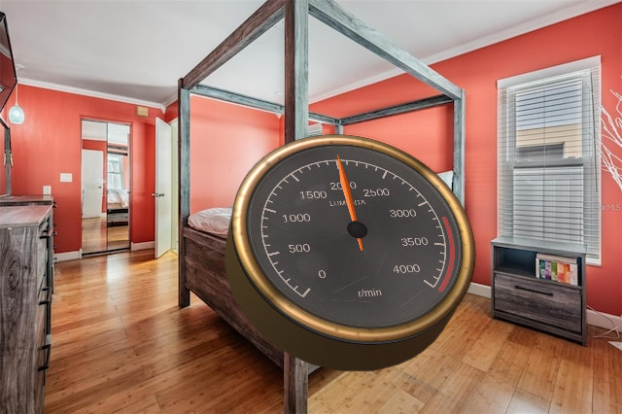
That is 2000 rpm
